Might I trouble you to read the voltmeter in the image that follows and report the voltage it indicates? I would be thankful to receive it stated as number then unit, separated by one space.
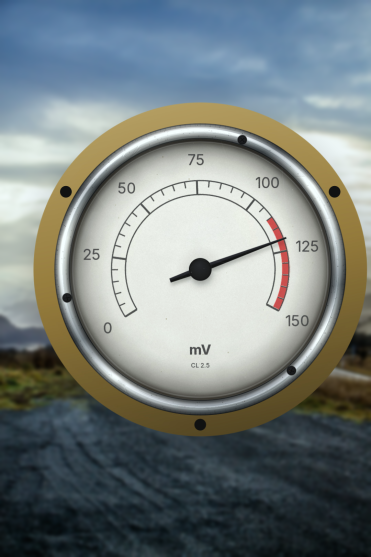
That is 120 mV
